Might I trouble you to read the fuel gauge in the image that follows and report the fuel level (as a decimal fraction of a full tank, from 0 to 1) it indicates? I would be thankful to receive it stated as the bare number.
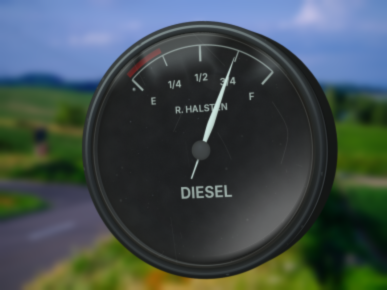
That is 0.75
